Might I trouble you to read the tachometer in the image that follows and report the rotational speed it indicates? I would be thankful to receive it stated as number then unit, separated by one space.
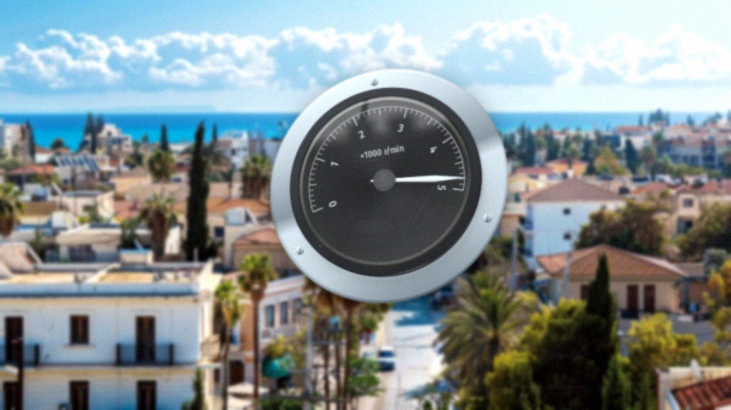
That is 4800 rpm
